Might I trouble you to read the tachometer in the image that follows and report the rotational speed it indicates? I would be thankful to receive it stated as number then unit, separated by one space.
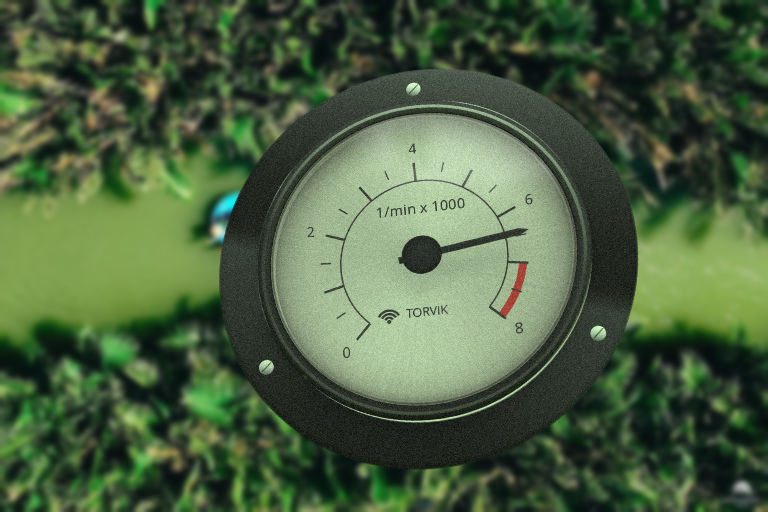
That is 6500 rpm
